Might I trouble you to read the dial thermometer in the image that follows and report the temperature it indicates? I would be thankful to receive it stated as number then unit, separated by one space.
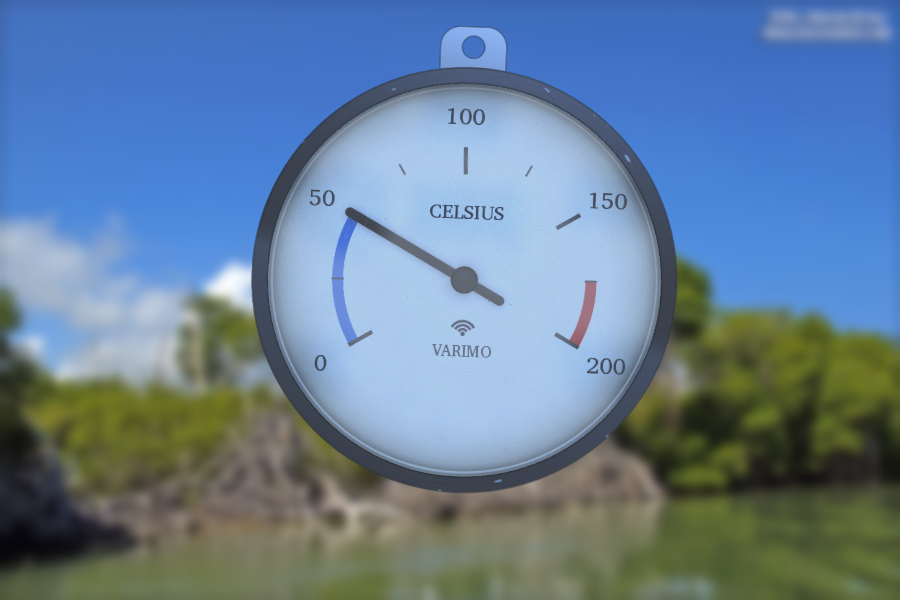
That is 50 °C
